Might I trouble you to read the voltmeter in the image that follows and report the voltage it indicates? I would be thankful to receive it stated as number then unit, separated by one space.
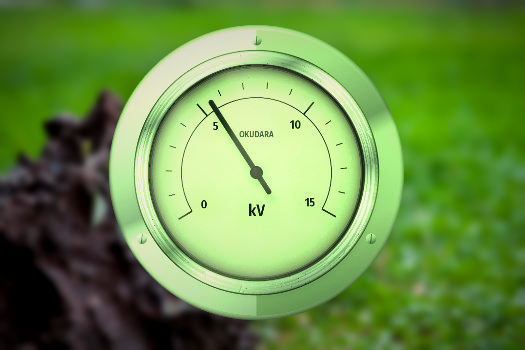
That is 5.5 kV
